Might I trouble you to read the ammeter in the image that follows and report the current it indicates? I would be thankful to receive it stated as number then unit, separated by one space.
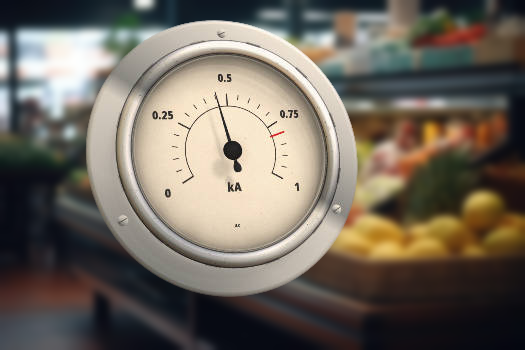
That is 0.45 kA
